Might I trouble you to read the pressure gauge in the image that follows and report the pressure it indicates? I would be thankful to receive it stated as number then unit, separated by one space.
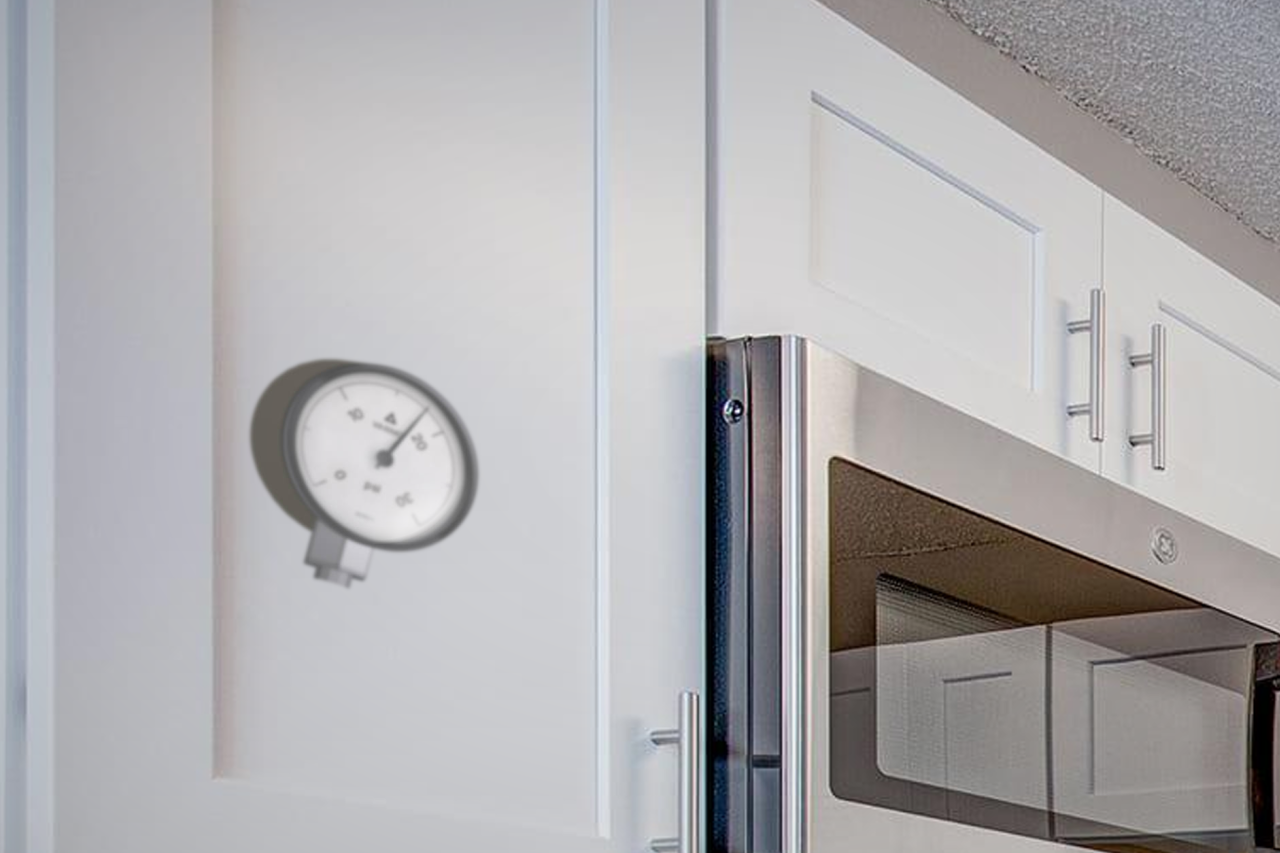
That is 17.5 psi
